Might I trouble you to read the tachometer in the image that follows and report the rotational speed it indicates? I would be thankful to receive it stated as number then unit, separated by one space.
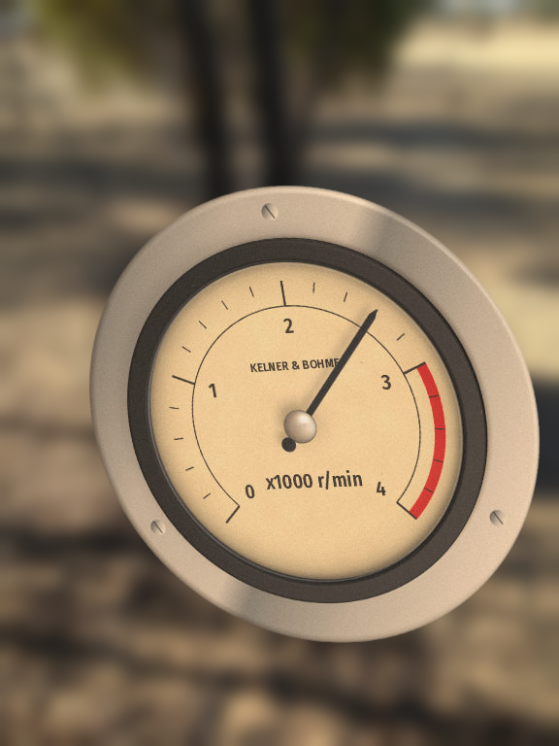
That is 2600 rpm
